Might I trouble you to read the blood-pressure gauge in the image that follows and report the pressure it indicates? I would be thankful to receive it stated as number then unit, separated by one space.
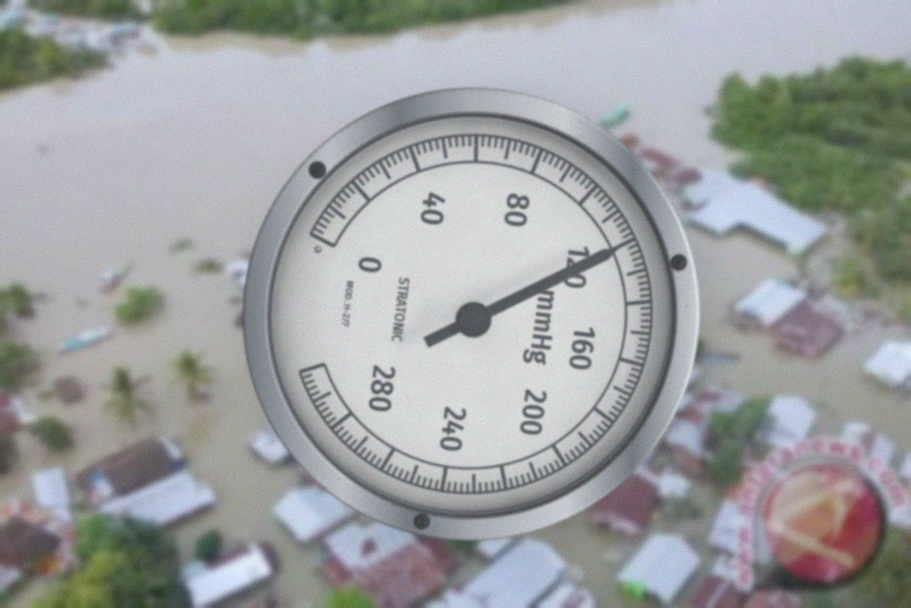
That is 120 mmHg
